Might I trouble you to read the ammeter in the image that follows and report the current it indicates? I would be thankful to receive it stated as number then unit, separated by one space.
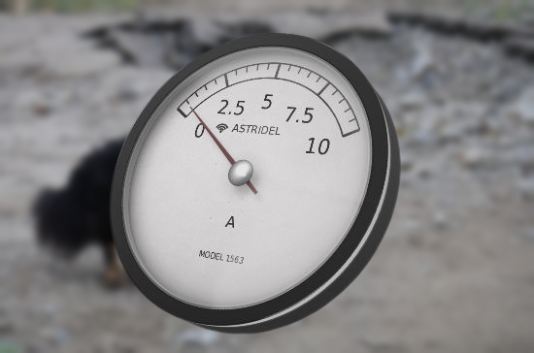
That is 0.5 A
